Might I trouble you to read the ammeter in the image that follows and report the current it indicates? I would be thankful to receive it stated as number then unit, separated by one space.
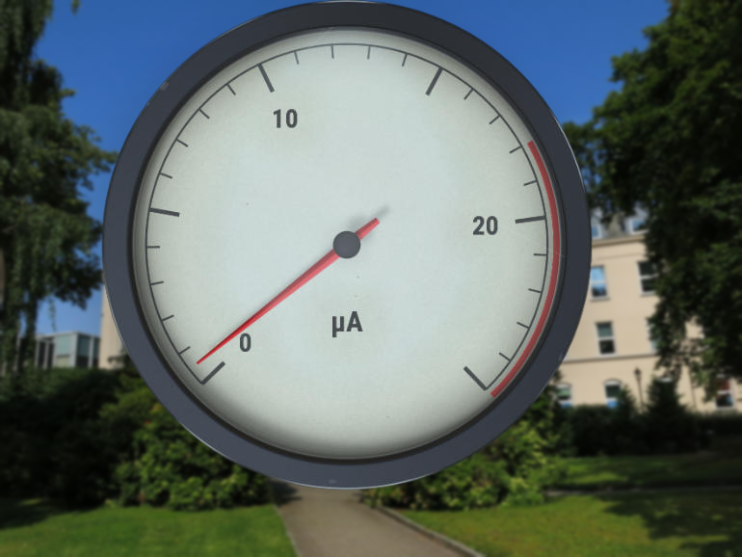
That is 0.5 µA
